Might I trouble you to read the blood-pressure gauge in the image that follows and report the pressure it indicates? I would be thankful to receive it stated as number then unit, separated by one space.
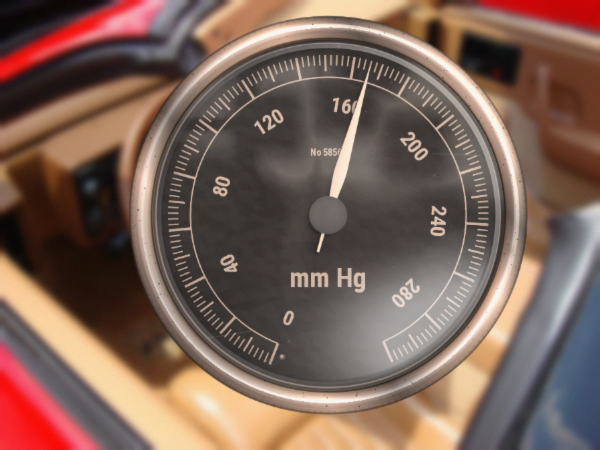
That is 166 mmHg
